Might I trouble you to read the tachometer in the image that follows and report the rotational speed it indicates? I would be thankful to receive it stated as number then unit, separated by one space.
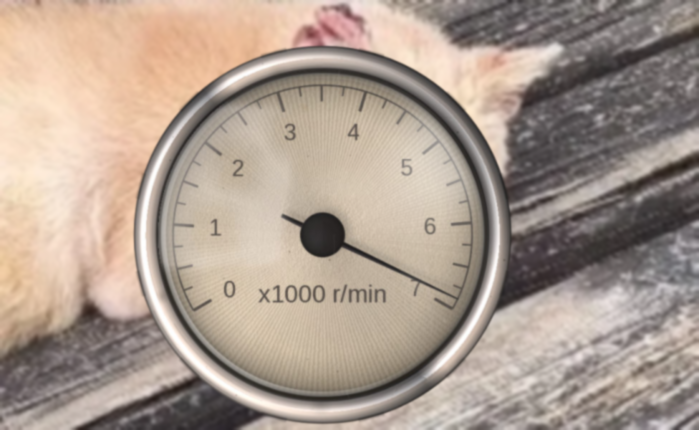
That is 6875 rpm
